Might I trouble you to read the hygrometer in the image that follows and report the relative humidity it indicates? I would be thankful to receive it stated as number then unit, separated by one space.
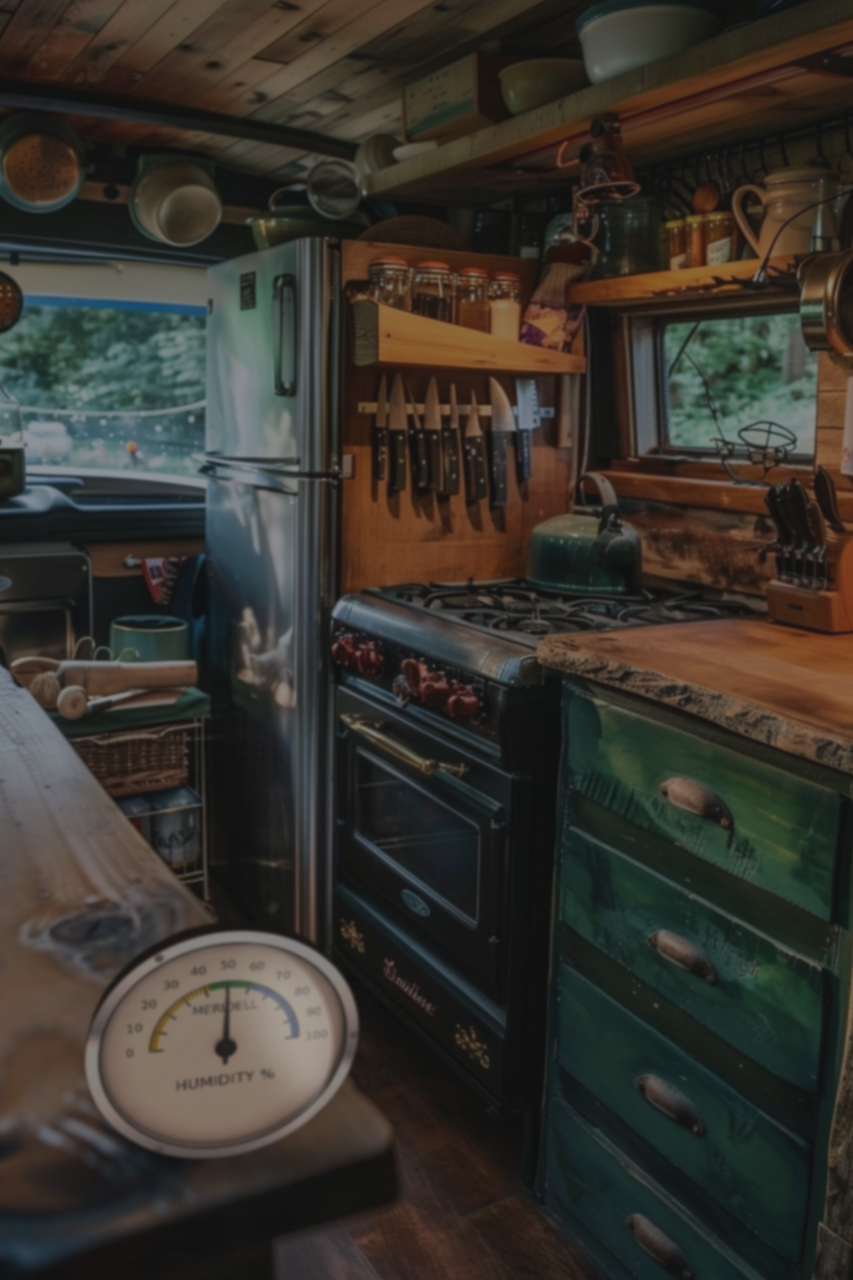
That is 50 %
